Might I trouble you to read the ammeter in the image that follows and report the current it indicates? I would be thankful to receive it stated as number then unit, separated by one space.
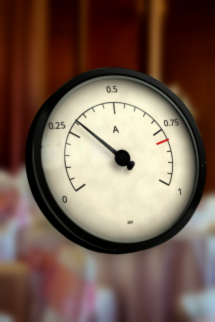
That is 0.3 A
